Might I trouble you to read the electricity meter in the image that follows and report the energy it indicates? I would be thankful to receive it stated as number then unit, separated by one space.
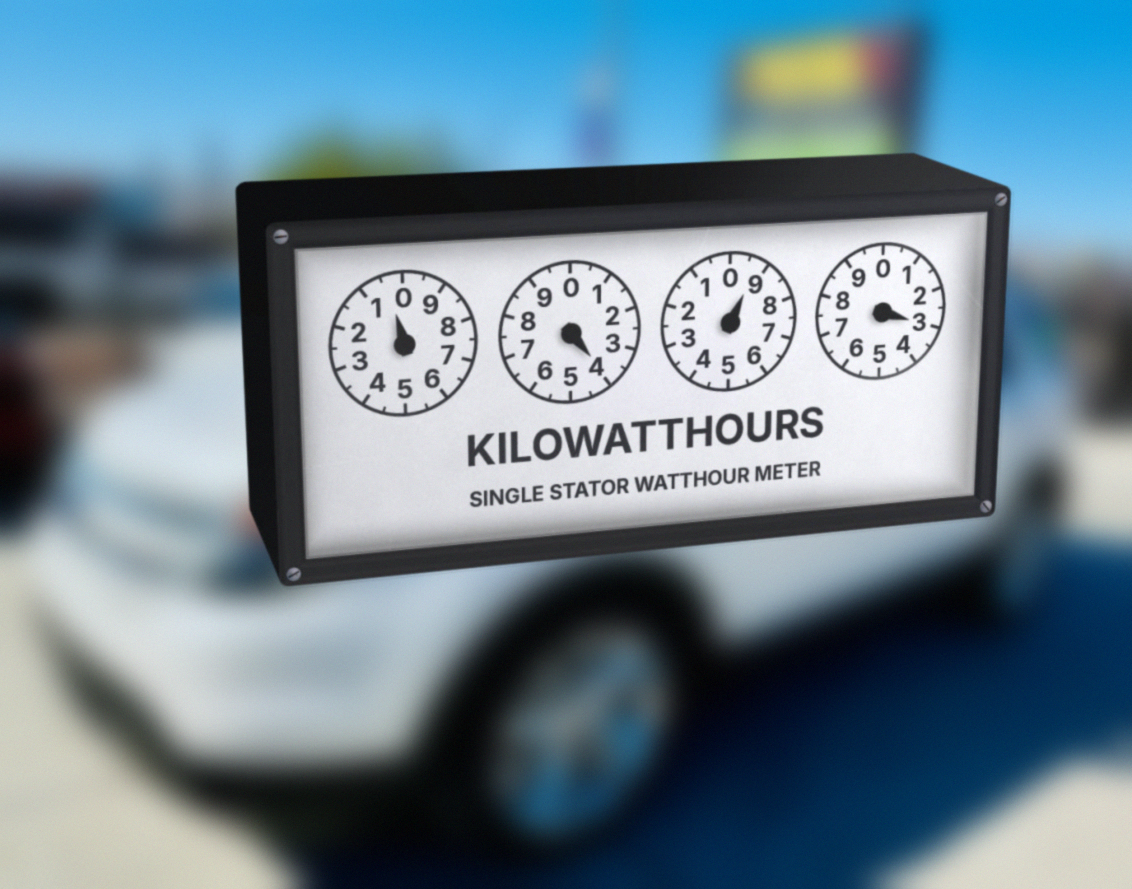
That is 393 kWh
